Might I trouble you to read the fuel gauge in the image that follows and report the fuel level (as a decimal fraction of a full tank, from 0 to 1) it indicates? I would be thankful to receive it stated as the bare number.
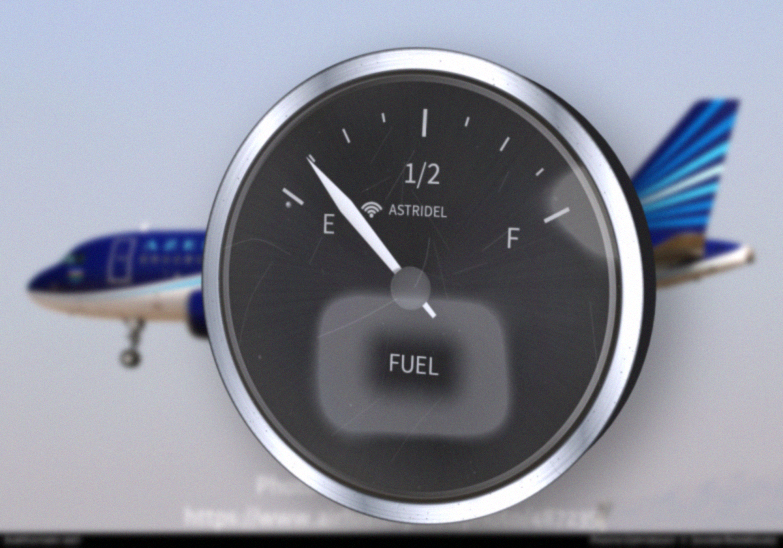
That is 0.125
